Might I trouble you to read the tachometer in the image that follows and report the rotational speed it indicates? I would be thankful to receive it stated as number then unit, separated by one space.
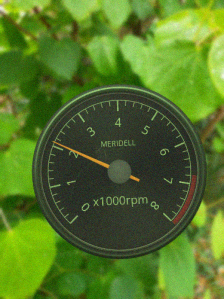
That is 2100 rpm
